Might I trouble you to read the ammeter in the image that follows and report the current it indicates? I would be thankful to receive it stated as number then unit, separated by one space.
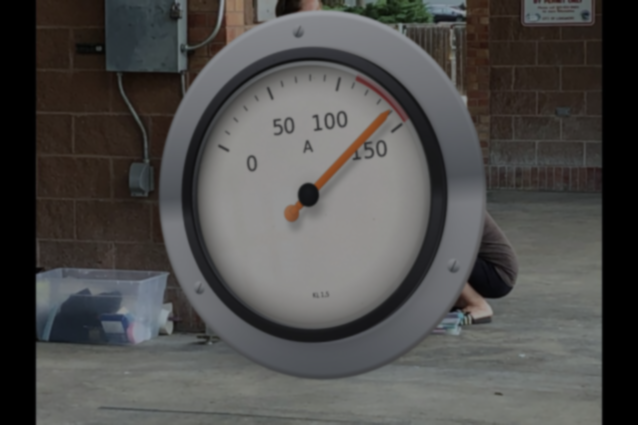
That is 140 A
